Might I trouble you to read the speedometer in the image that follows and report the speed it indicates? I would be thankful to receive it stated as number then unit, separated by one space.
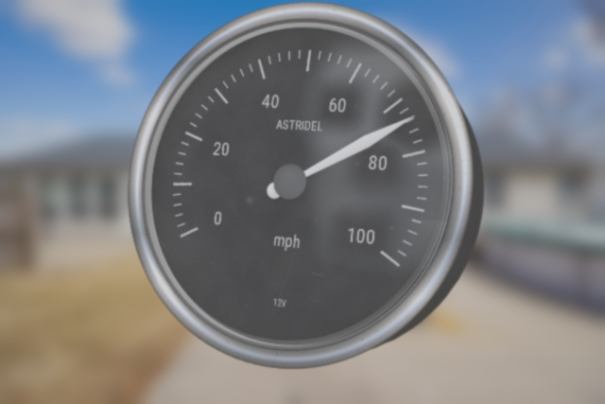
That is 74 mph
